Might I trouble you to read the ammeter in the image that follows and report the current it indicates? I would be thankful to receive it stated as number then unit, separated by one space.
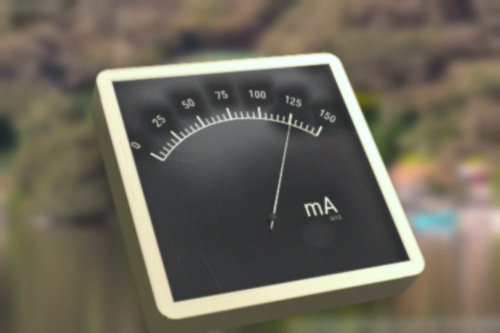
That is 125 mA
